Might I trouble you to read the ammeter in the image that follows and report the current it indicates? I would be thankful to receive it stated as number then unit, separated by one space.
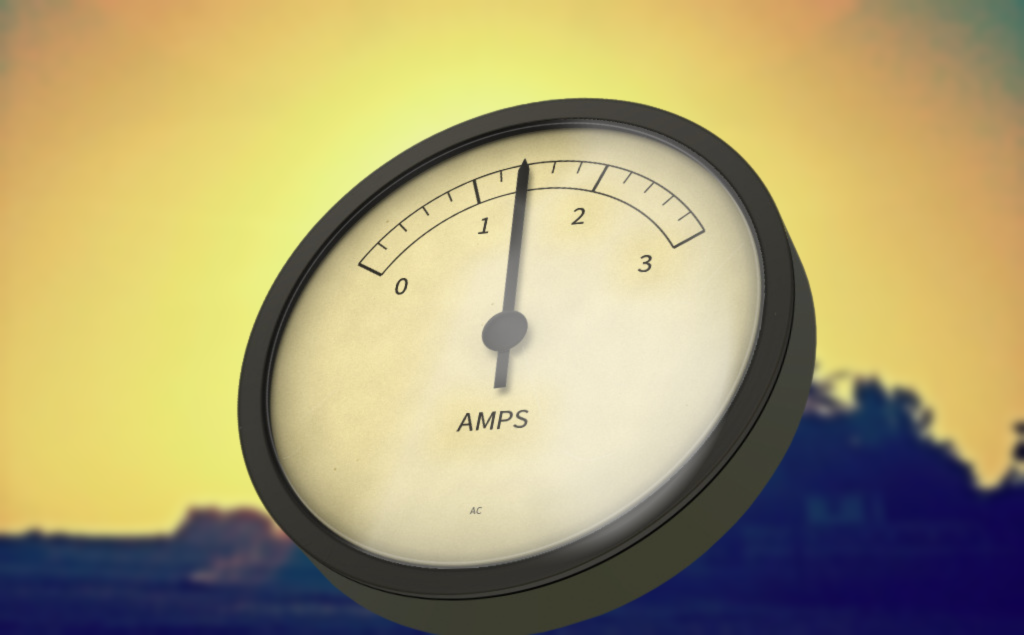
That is 1.4 A
